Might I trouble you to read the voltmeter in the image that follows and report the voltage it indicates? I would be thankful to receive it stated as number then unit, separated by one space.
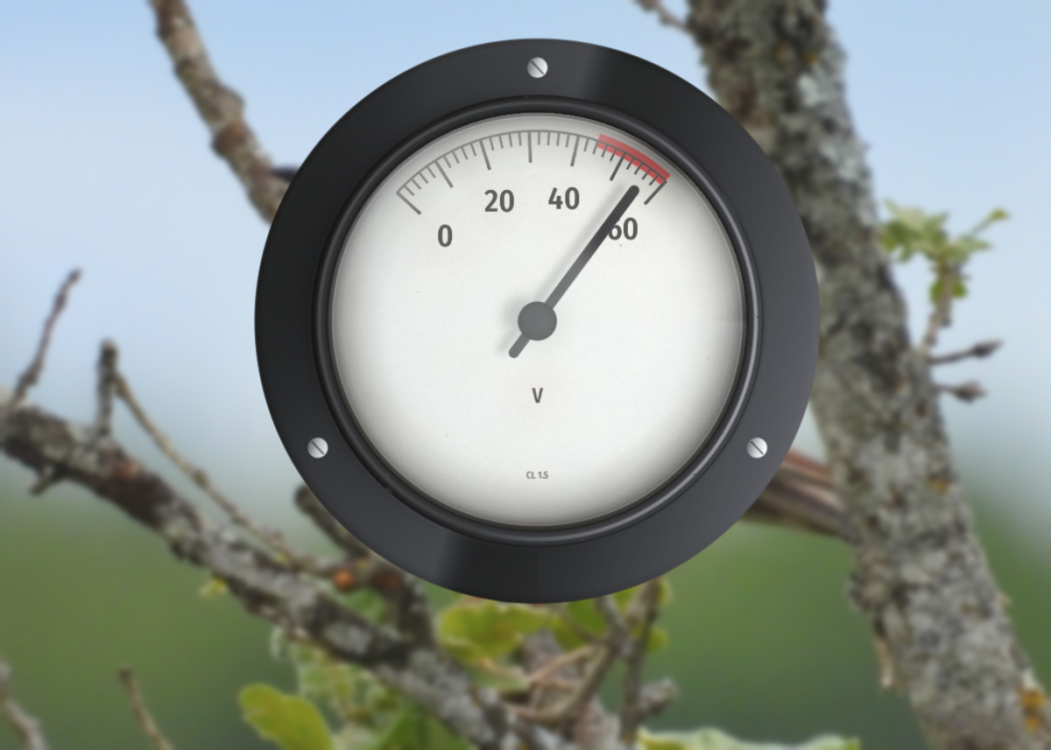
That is 56 V
